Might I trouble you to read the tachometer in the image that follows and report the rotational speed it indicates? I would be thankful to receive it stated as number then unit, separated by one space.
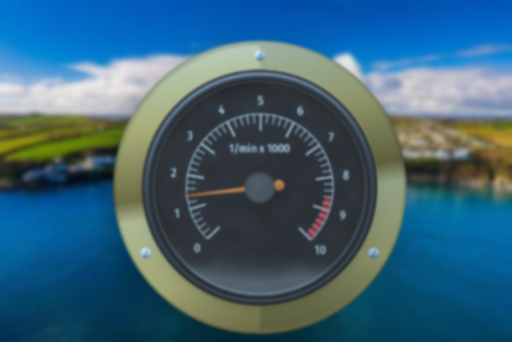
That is 1400 rpm
